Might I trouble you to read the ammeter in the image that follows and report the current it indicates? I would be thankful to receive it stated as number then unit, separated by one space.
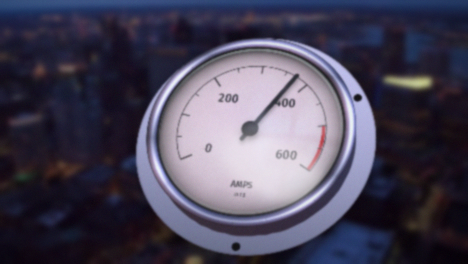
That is 375 A
